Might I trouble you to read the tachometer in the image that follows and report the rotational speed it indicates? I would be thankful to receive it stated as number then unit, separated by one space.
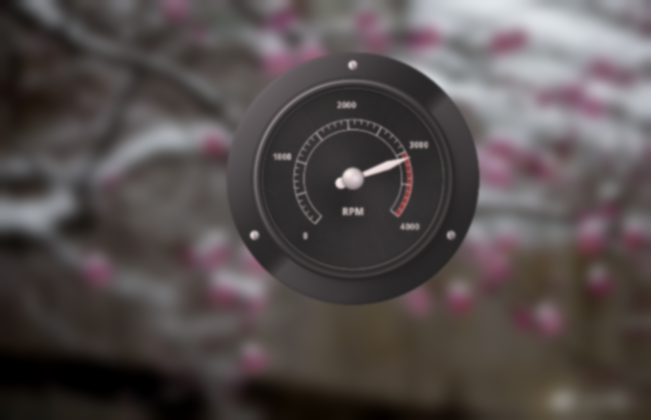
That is 3100 rpm
